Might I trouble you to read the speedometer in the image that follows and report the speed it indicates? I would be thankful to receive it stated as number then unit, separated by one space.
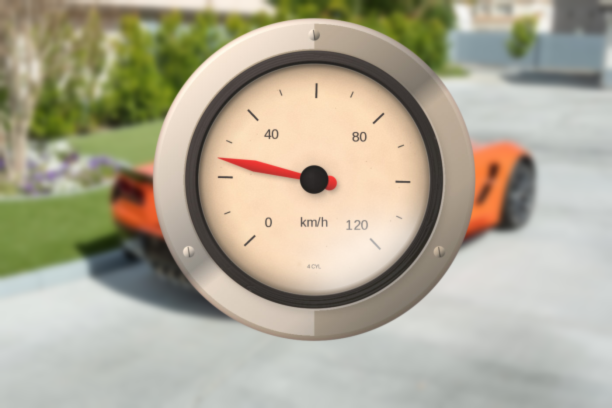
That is 25 km/h
